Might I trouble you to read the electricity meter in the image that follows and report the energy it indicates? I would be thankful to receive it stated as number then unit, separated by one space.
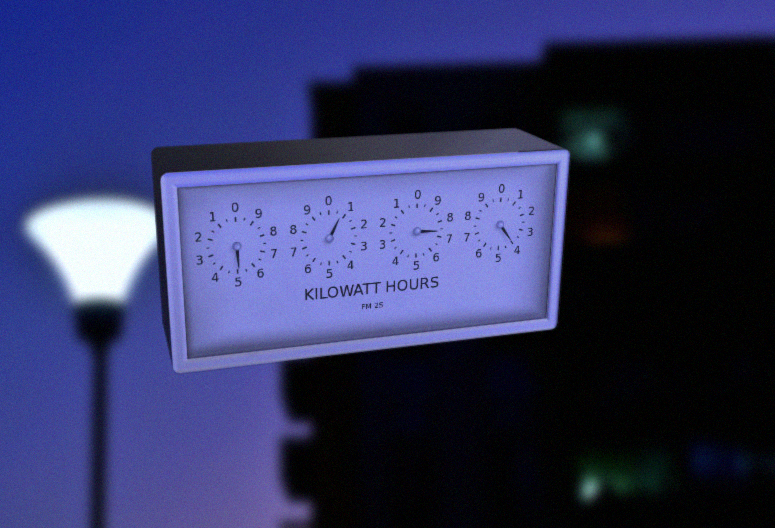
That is 5074 kWh
